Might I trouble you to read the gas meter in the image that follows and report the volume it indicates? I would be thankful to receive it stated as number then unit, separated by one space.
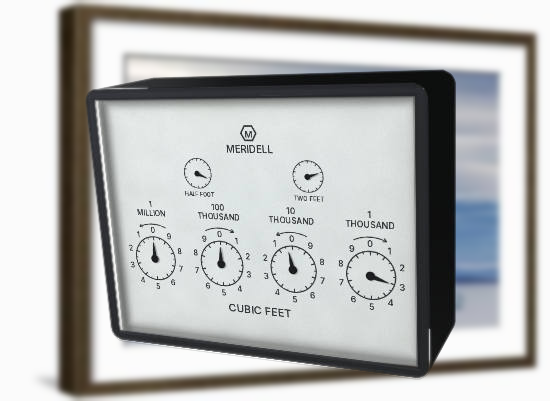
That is 300 ft³
